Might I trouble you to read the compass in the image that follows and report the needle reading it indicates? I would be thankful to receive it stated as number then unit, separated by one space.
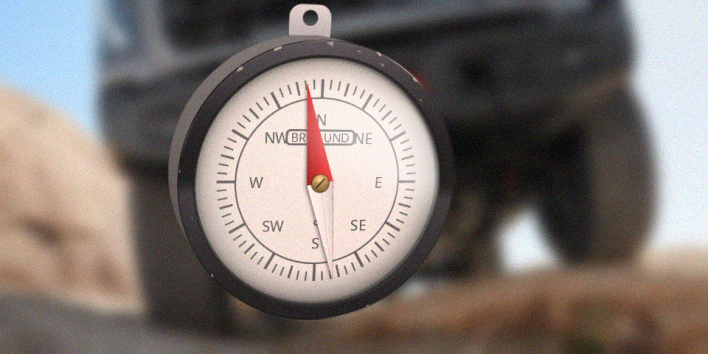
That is 350 °
